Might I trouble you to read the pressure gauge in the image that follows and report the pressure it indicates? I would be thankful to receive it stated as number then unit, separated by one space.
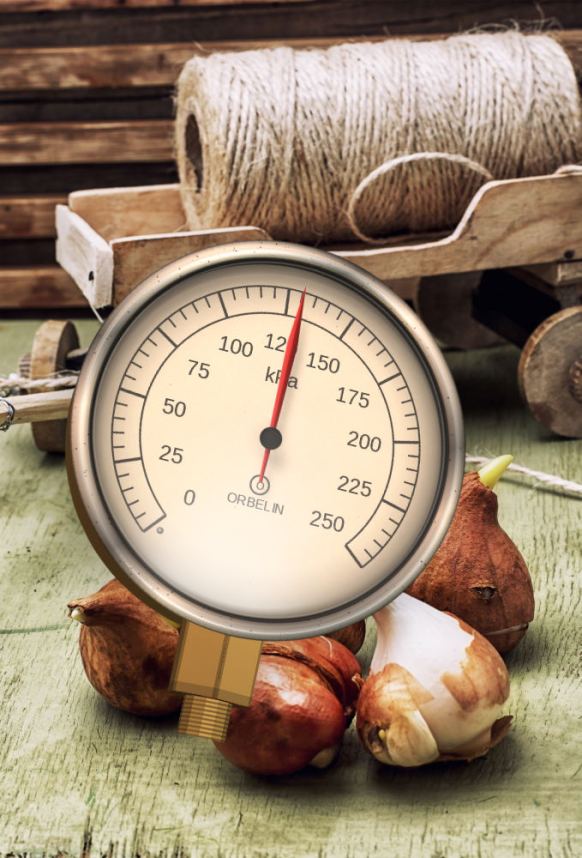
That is 130 kPa
